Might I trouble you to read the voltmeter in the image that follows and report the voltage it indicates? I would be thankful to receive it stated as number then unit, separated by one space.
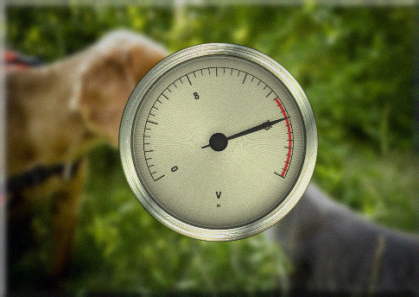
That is 16 V
